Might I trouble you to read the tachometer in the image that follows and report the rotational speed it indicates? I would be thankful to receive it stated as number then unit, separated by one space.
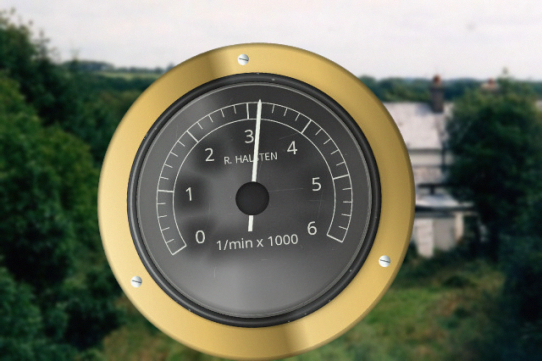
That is 3200 rpm
